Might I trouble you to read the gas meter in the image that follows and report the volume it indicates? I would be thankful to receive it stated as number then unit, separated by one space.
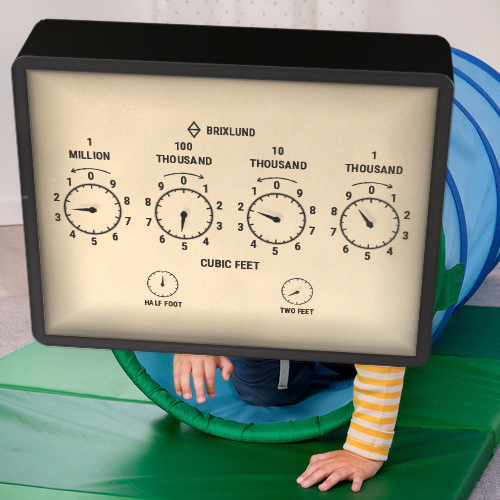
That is 251900 ft³
